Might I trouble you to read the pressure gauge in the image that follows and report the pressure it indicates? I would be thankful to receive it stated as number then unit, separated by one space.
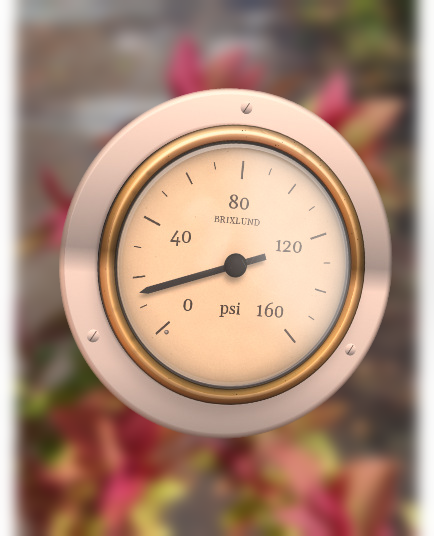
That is 15 psi
